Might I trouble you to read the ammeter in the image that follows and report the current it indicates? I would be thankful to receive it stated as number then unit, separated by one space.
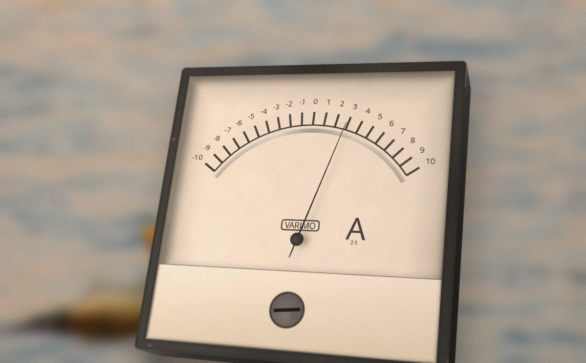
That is 3 A
